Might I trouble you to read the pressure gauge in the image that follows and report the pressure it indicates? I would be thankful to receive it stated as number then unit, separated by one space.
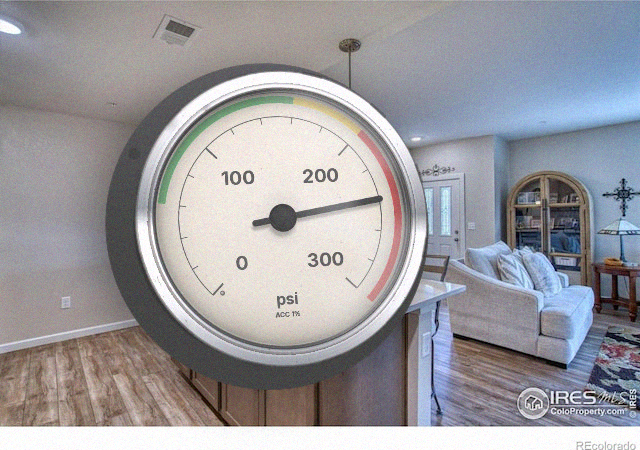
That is 240 psi
